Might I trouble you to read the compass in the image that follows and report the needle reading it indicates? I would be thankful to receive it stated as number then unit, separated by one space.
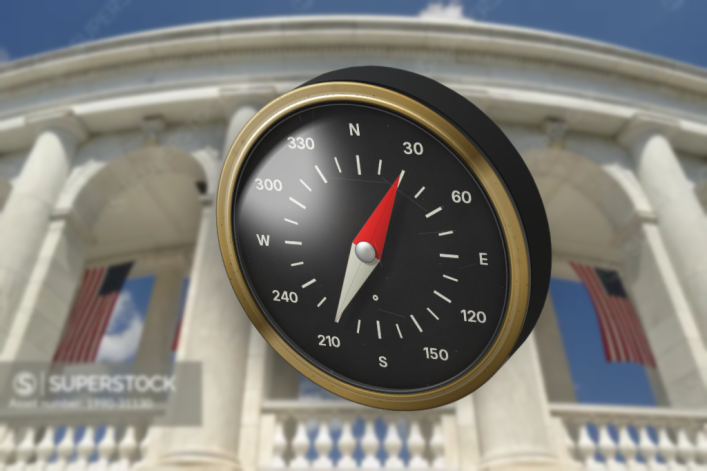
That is 30 °
